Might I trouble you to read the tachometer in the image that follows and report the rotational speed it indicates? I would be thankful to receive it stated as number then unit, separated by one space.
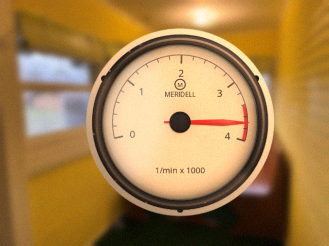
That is 3700 rpm
